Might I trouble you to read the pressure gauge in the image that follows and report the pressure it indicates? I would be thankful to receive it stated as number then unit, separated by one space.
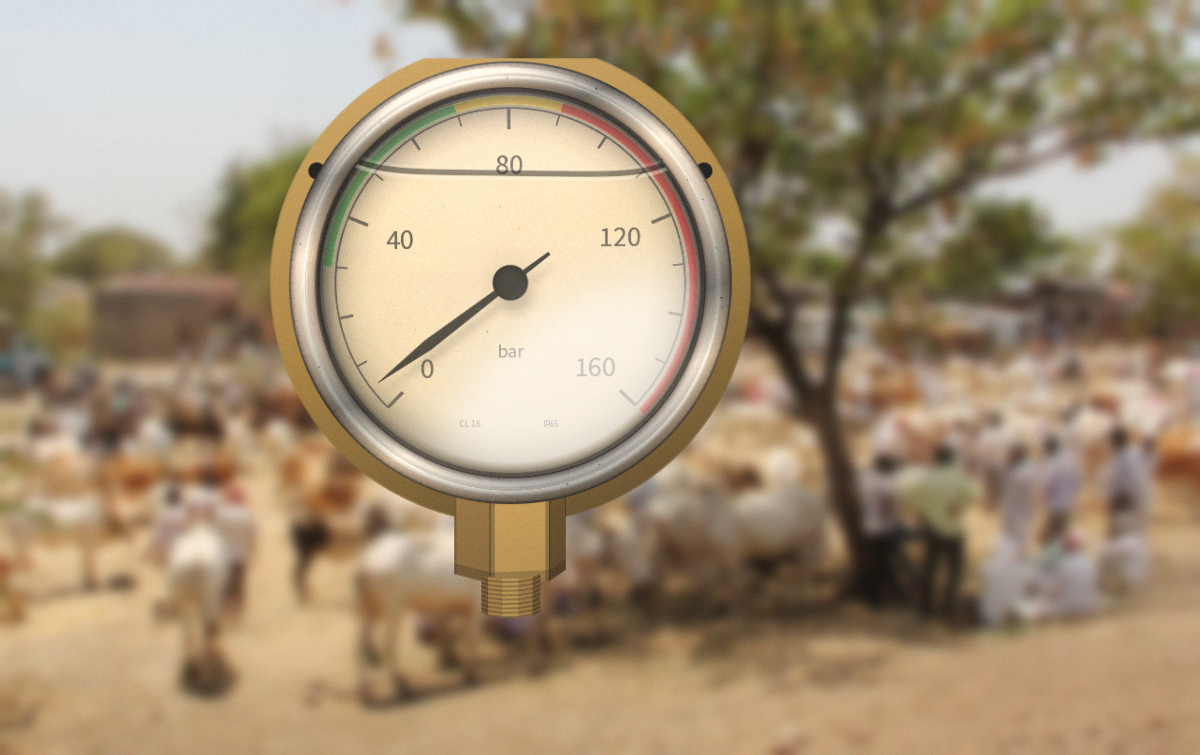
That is 5 bar
